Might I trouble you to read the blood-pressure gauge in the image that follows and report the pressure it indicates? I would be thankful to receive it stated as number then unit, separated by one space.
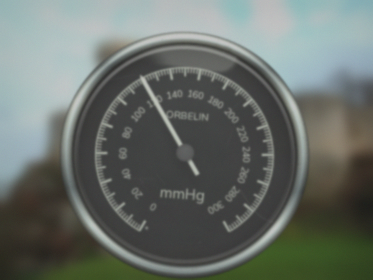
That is 120 mmHg
